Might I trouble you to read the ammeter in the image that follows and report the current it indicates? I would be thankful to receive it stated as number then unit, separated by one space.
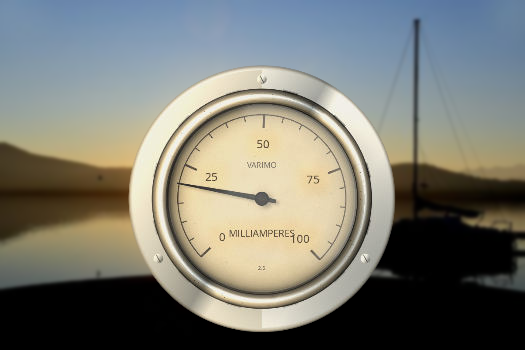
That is 20 mA
